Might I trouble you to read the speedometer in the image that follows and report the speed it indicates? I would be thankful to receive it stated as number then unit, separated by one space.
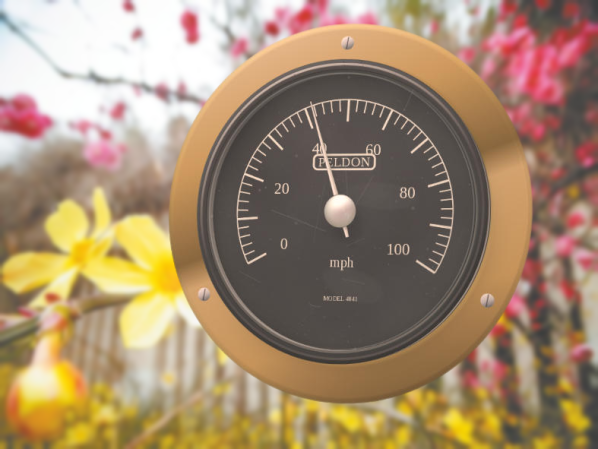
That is 42 mph
